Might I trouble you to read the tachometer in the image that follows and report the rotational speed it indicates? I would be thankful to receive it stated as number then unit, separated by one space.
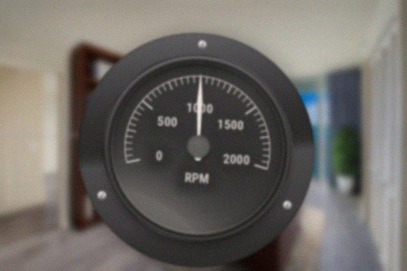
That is 1000 rpm
